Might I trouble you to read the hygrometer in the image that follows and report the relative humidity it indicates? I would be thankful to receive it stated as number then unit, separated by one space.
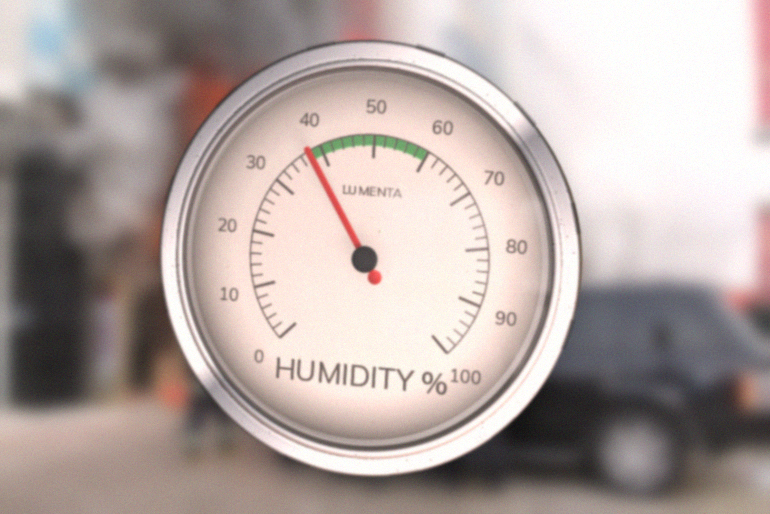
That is 38 %
